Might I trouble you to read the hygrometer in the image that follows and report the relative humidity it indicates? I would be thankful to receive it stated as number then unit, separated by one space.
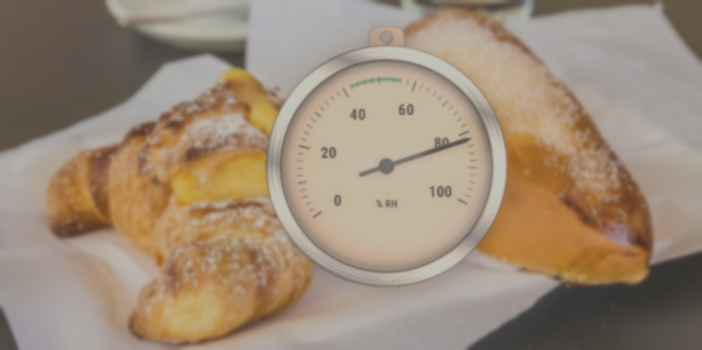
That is 82 %
